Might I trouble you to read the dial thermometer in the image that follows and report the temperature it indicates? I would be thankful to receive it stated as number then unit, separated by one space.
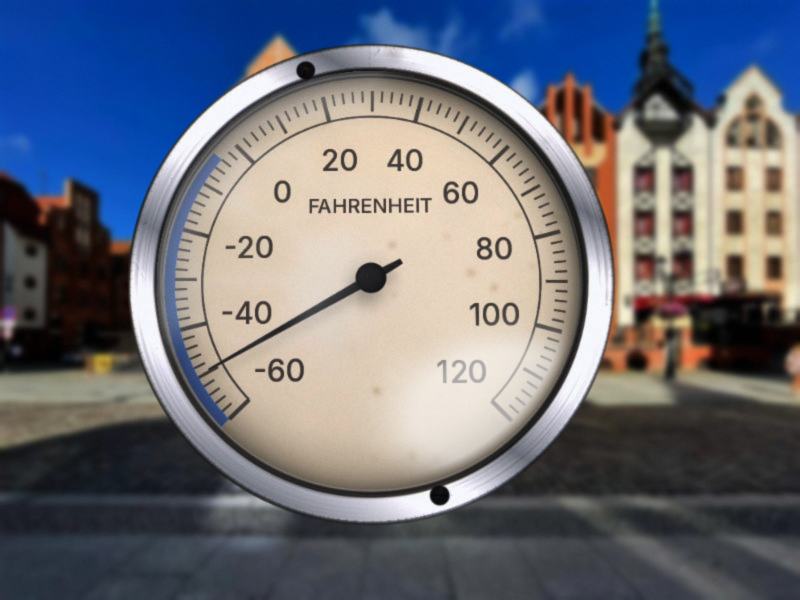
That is -50 °F
